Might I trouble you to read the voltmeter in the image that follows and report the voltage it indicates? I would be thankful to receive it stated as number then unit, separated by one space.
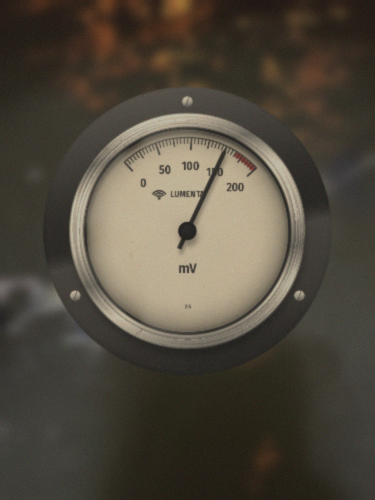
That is 150 mV
